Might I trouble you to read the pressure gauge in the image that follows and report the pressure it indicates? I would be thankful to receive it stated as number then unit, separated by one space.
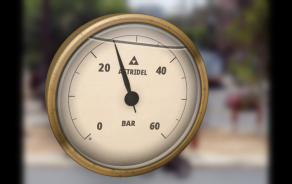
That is 25 bar
